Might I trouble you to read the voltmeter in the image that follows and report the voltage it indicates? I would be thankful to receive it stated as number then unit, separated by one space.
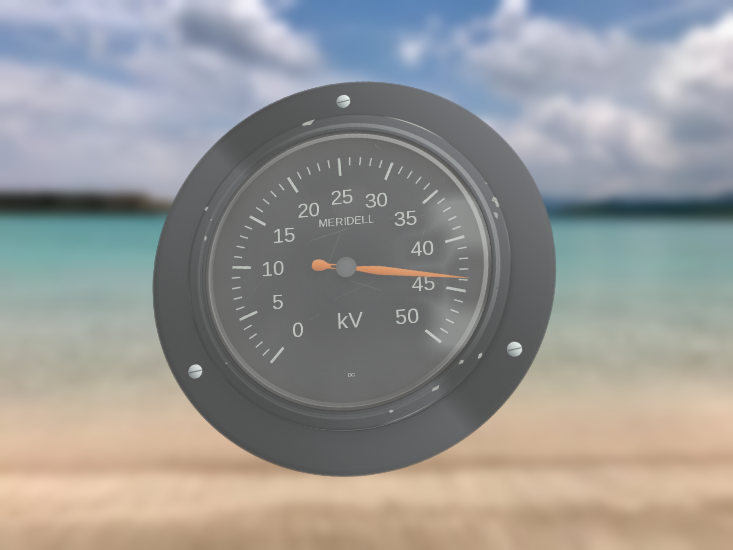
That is 44 kV
